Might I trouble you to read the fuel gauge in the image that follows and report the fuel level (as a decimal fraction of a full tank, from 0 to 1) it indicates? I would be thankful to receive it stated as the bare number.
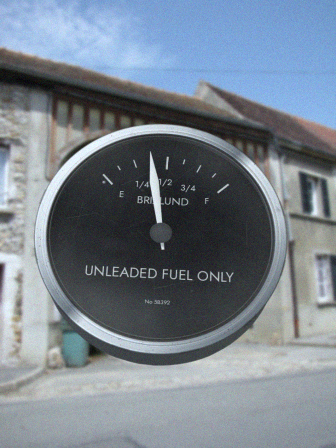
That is 0.375
